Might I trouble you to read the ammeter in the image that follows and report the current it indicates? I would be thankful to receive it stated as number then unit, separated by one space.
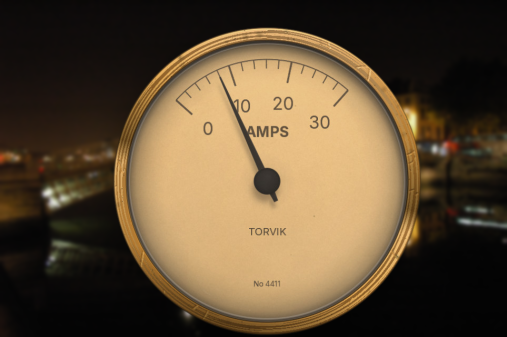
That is 8 A
